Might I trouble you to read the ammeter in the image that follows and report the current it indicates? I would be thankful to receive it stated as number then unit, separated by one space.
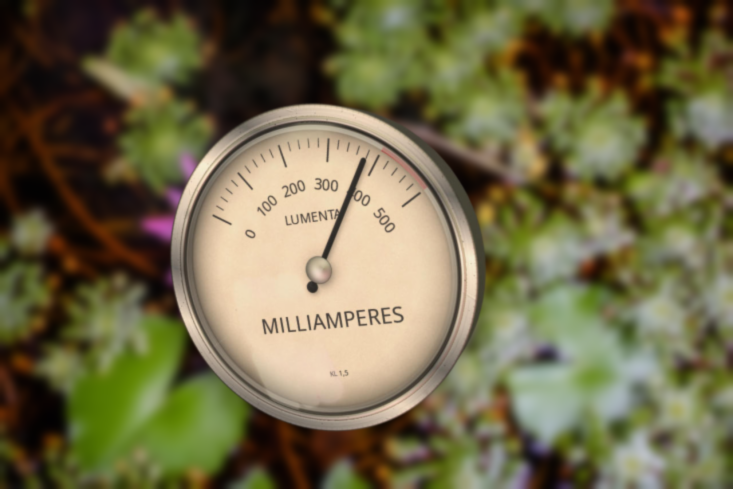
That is 380 mA
